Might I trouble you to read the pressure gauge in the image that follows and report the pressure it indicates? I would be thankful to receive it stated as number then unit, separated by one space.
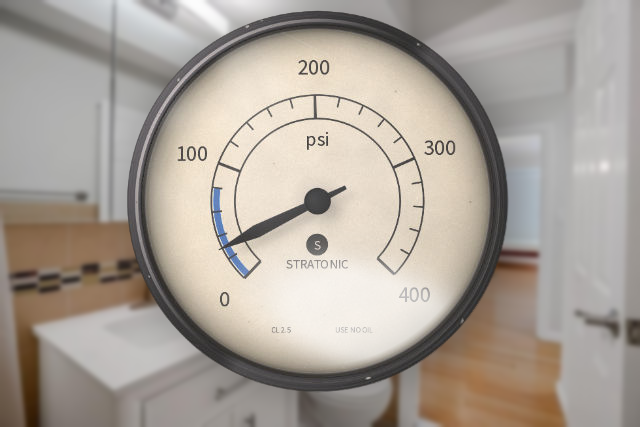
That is 30 psi
